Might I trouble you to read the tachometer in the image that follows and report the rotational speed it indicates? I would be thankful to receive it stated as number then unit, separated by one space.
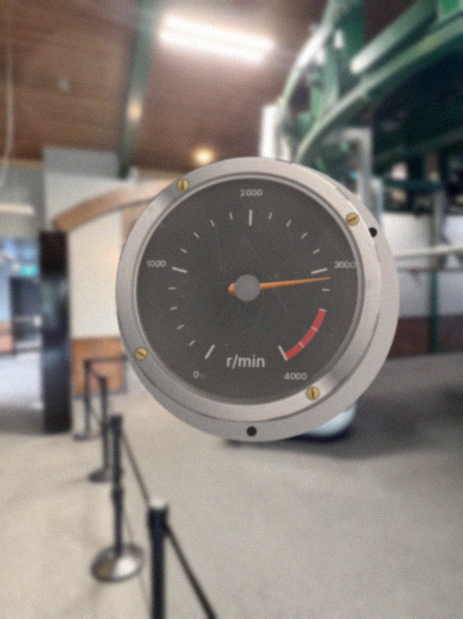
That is 3100 rpm
